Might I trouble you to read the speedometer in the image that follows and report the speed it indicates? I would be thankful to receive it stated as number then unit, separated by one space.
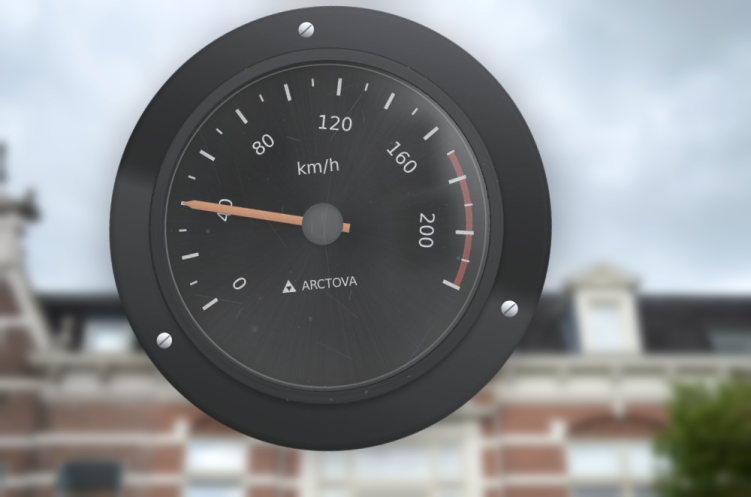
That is 40 km/h
